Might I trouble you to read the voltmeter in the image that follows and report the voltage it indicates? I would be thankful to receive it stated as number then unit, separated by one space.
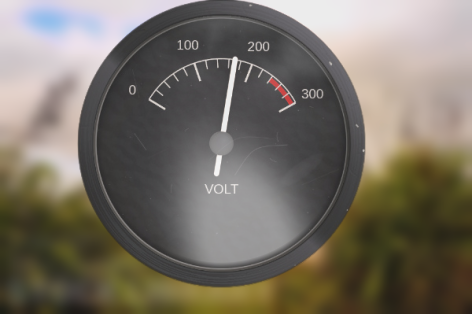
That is 170 V
